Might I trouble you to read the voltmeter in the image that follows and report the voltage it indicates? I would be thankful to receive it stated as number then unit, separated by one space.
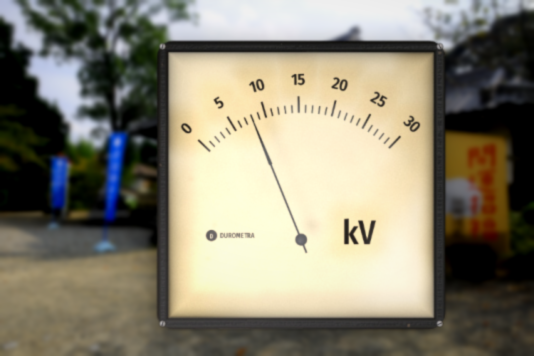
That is 8 kV
